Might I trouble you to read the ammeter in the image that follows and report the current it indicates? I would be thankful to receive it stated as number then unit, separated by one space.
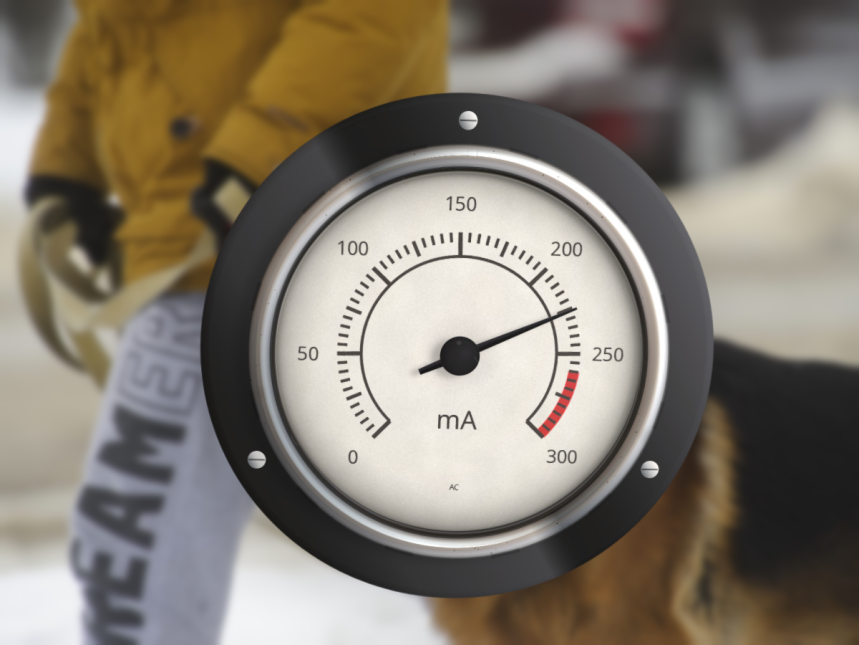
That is 225 mA
